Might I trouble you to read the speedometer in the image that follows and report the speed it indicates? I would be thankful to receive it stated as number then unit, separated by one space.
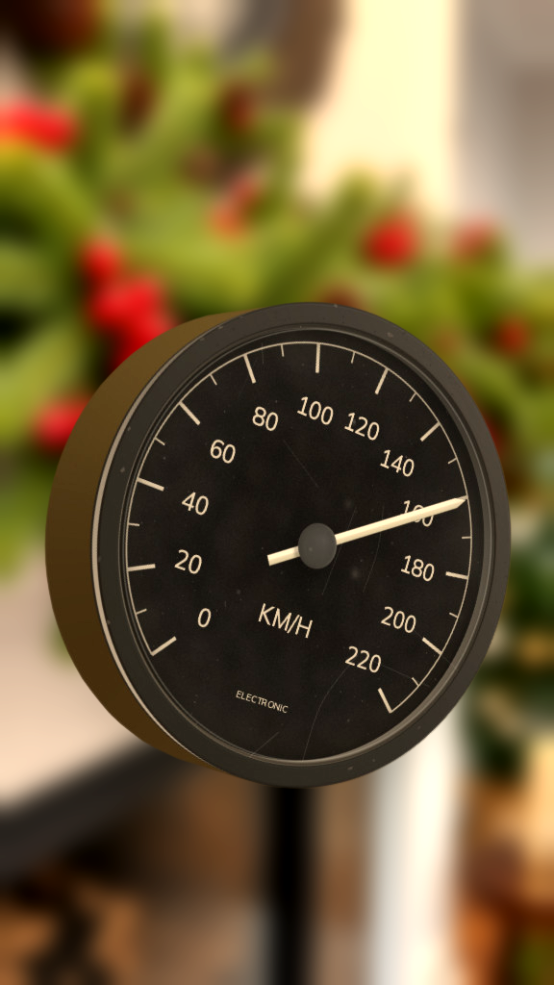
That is 160 km/h
